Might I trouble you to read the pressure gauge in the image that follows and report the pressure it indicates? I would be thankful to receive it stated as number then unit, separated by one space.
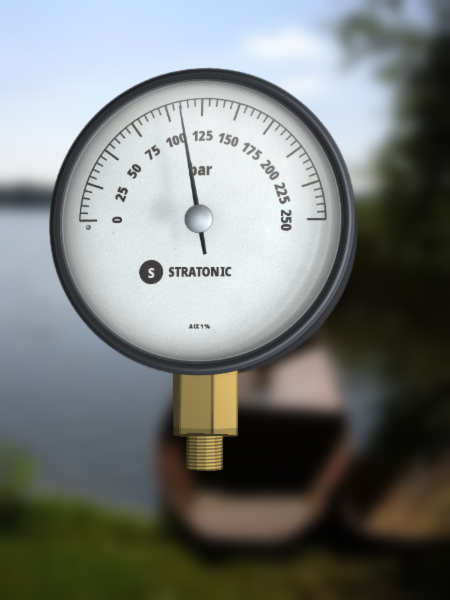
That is 110 bar
